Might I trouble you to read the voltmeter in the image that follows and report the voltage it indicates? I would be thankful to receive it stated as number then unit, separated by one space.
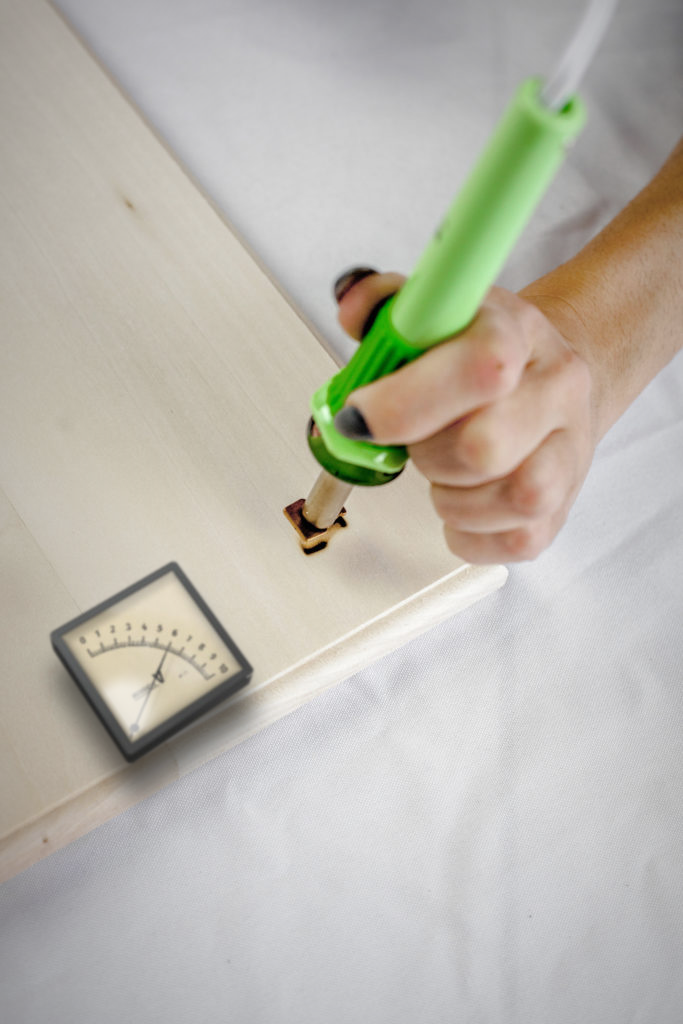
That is 6 V
